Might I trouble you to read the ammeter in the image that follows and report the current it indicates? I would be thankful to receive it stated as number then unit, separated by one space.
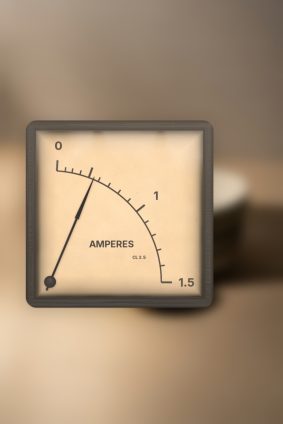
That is 0.55 A
